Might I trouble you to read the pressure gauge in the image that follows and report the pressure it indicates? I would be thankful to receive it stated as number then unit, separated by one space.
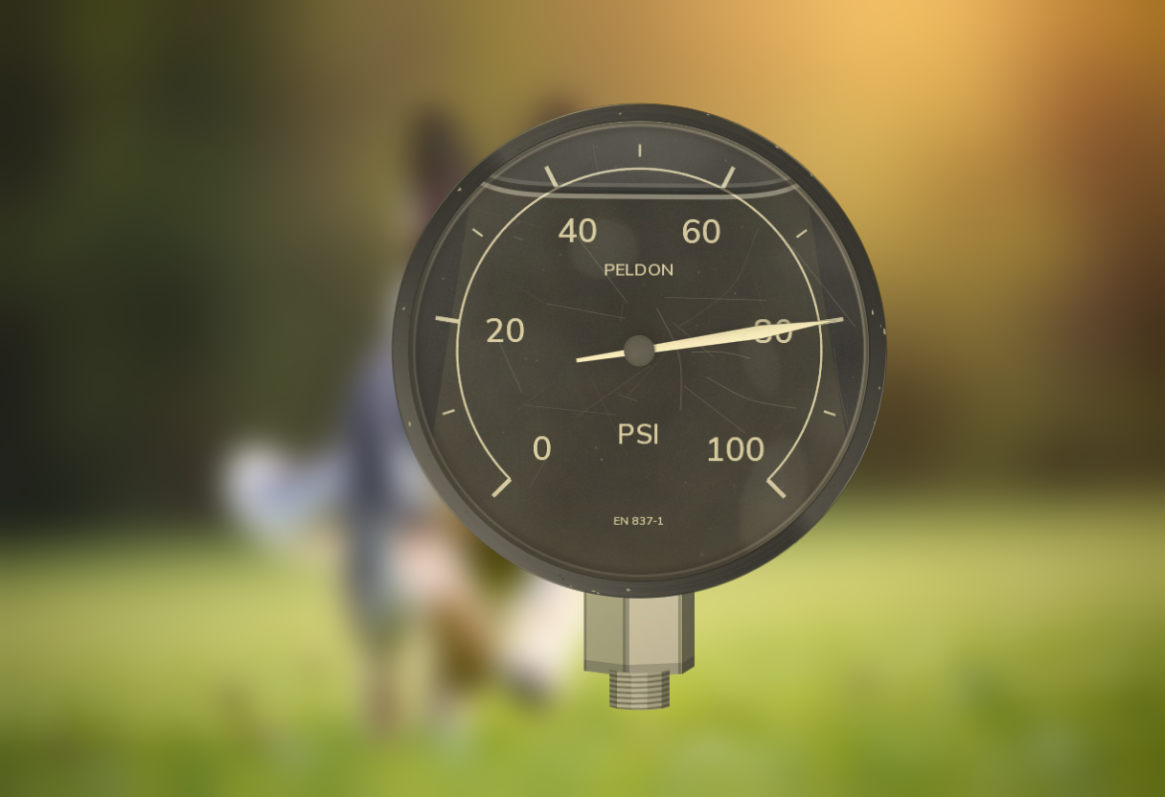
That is 80 psi
